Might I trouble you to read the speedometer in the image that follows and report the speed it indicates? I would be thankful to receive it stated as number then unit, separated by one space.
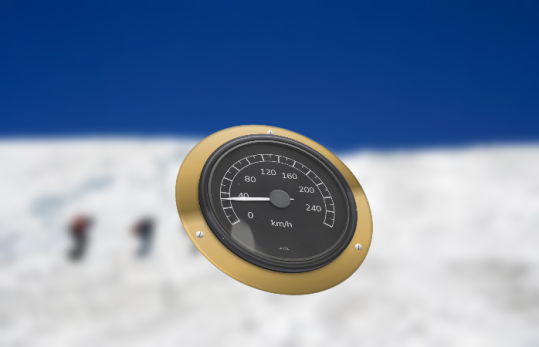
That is 30 km/h
